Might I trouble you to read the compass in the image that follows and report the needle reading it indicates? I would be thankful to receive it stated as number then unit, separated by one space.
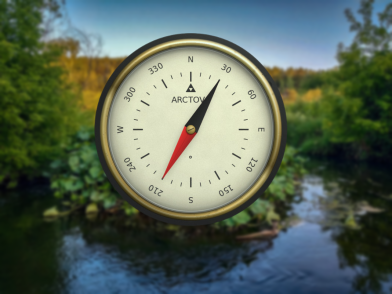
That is 210 °
